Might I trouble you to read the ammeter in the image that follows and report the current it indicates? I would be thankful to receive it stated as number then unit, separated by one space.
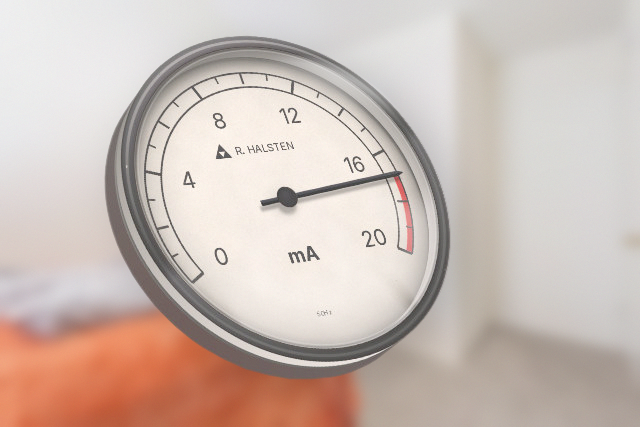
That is 17 mA
